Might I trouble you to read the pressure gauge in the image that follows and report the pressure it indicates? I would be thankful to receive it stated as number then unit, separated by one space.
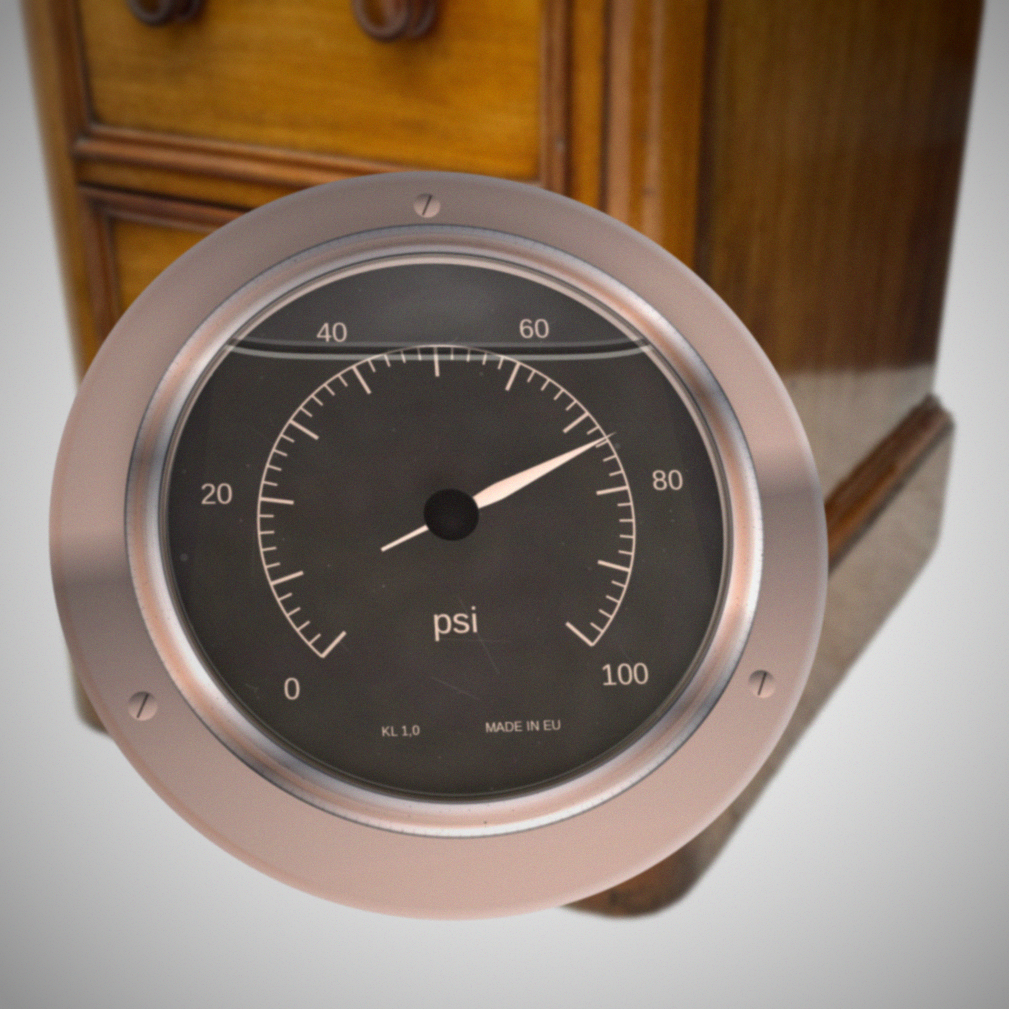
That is 74 psi
